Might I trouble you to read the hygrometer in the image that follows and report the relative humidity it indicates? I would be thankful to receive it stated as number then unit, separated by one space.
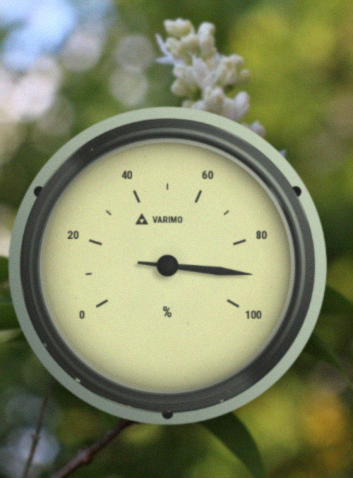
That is 90 %
